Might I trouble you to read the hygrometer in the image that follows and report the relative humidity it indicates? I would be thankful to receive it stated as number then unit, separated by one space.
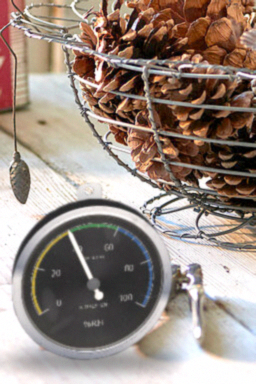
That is 40 %
